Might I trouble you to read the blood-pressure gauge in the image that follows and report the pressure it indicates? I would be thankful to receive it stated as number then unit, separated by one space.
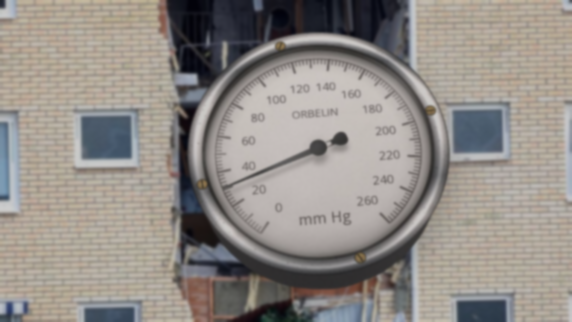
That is 30 mmHg
